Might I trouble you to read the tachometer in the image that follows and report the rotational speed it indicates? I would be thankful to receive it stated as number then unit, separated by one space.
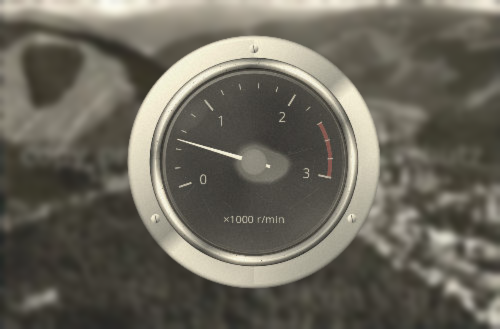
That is 500 rpm
